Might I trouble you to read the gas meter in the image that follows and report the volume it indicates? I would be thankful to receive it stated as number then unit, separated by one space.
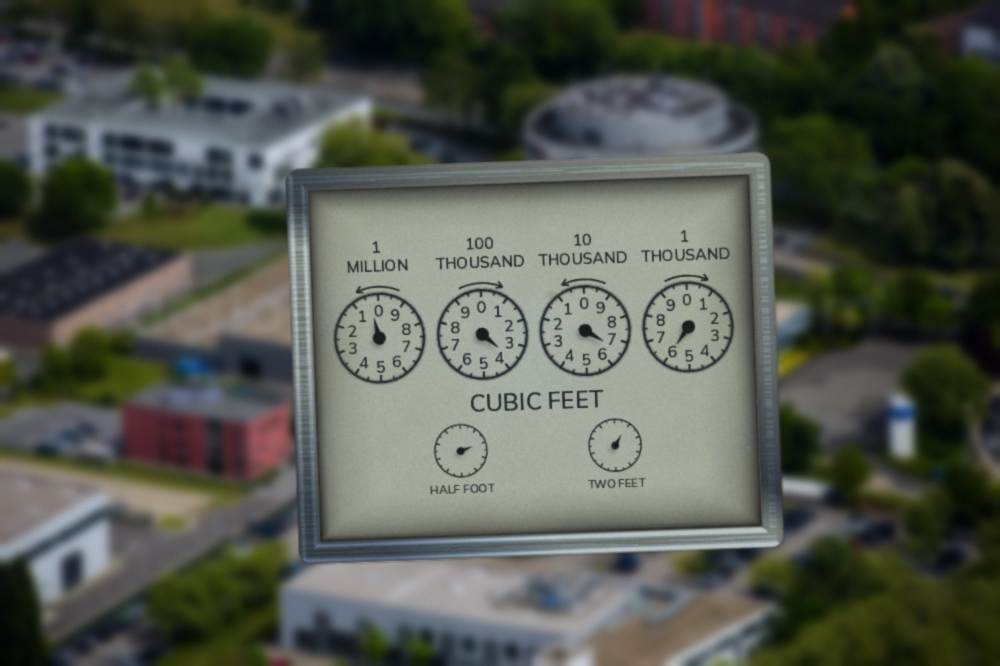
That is 36600 ft³
